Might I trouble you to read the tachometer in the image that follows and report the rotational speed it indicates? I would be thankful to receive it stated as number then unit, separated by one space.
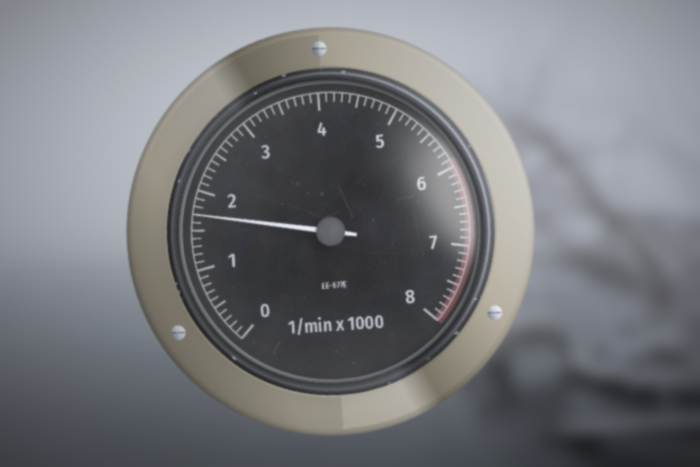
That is 1700 rpm
